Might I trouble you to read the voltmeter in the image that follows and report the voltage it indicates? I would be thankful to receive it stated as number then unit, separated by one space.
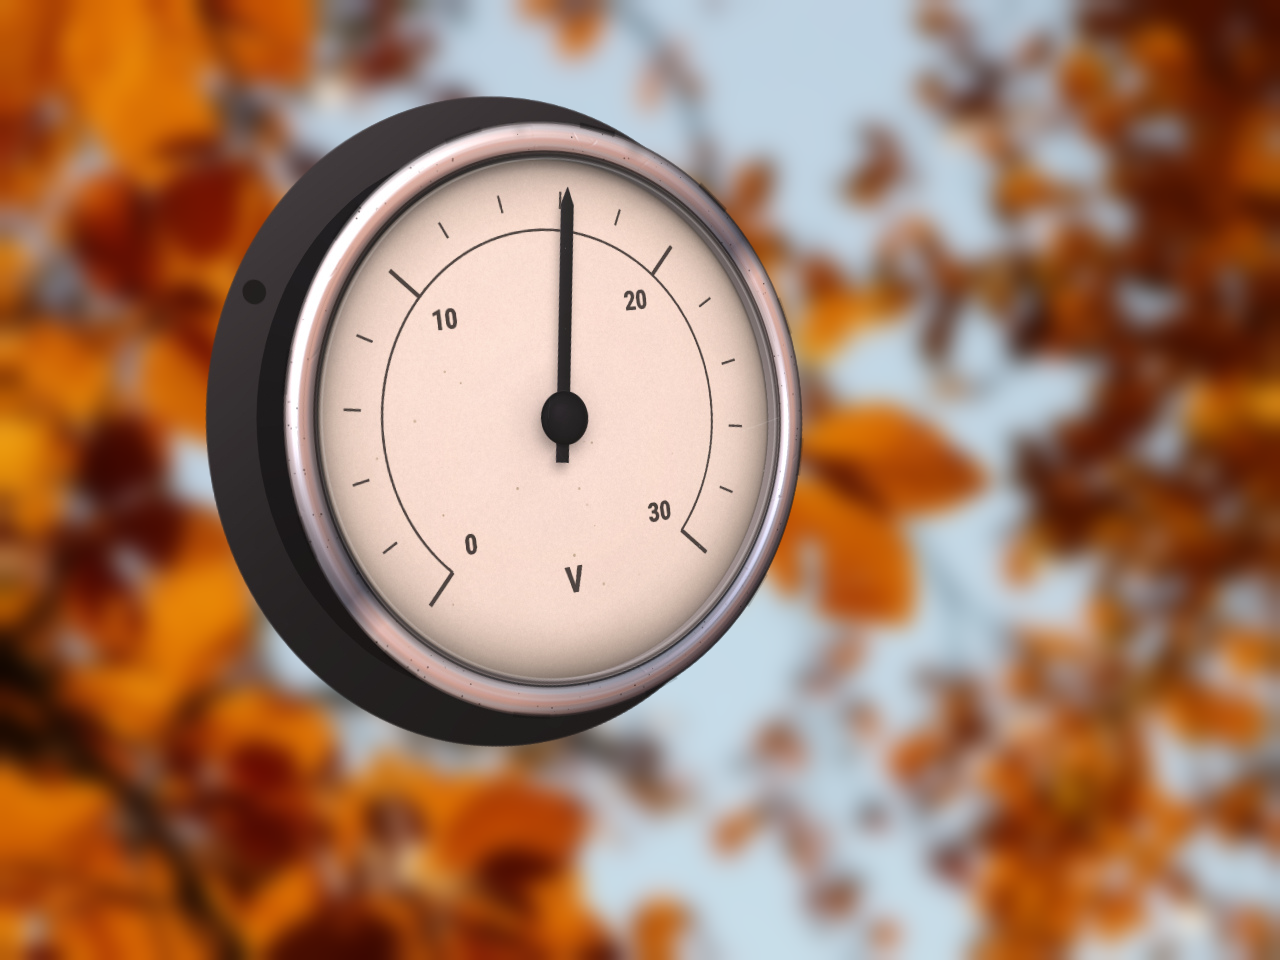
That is 16 V
